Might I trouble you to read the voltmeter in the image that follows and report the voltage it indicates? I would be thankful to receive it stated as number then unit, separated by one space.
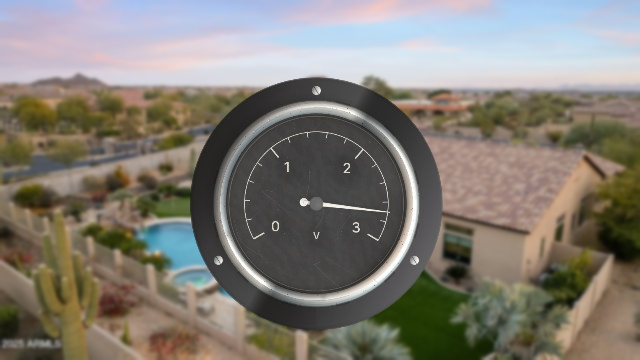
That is 2.7 V
